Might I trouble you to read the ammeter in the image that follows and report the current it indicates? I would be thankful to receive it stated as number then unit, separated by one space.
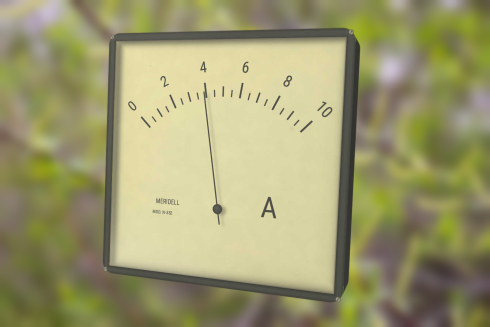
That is 4 A
